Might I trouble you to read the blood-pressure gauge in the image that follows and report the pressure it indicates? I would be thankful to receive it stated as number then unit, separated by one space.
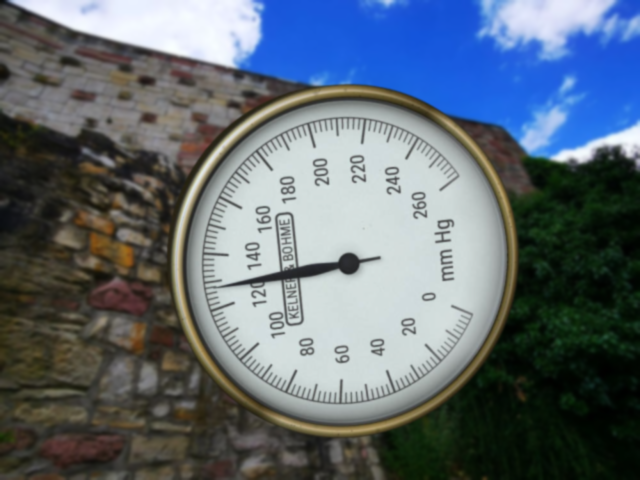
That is 128 mmHg
